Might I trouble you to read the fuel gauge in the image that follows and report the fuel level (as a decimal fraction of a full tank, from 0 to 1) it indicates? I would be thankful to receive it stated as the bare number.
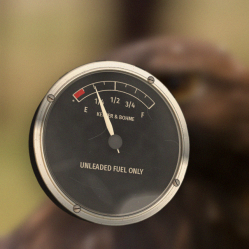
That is 0.25
